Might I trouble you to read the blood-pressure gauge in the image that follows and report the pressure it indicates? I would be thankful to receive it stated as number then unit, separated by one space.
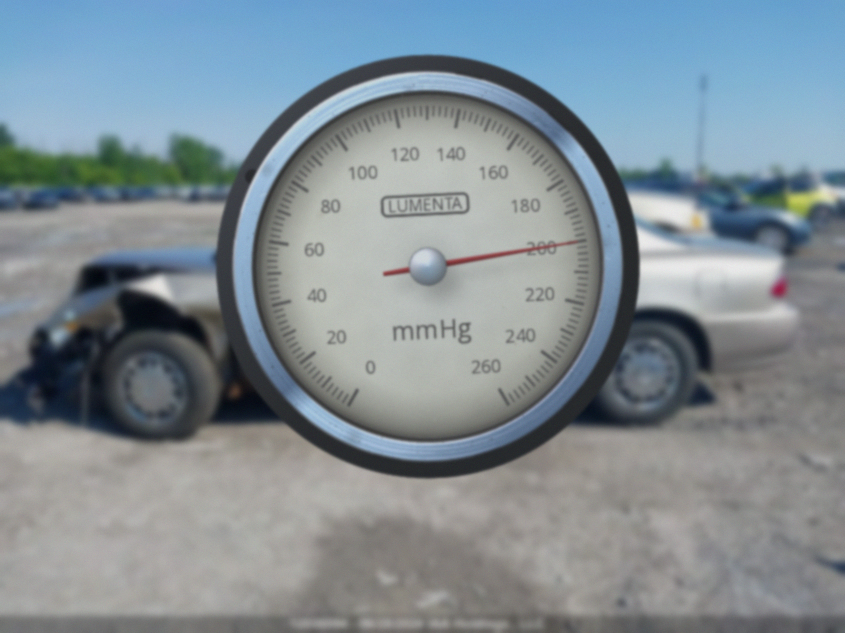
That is 200 mmHg
